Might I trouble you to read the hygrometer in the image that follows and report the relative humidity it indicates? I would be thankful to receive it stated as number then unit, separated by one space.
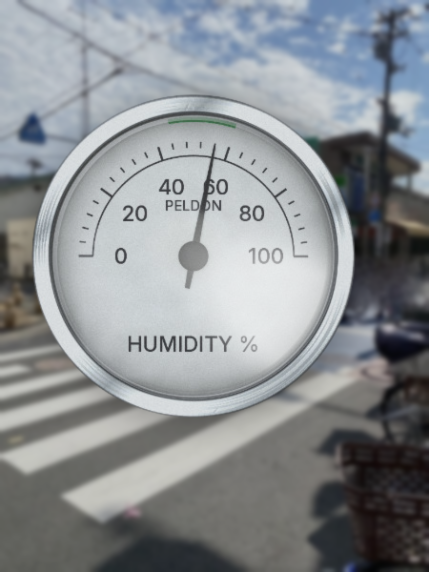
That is 56 %
